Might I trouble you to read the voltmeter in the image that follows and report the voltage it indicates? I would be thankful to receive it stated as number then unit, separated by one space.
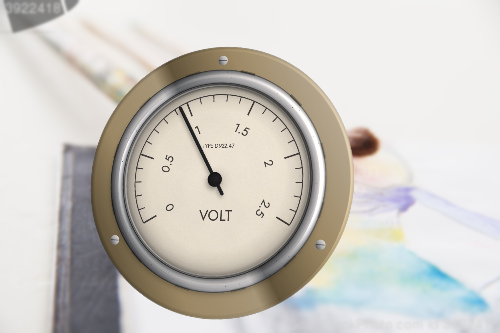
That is 0.95 V
